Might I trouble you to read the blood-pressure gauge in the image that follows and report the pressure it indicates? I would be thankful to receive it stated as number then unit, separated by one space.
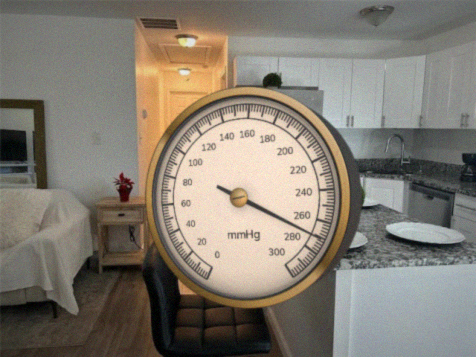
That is 270 mmHg
